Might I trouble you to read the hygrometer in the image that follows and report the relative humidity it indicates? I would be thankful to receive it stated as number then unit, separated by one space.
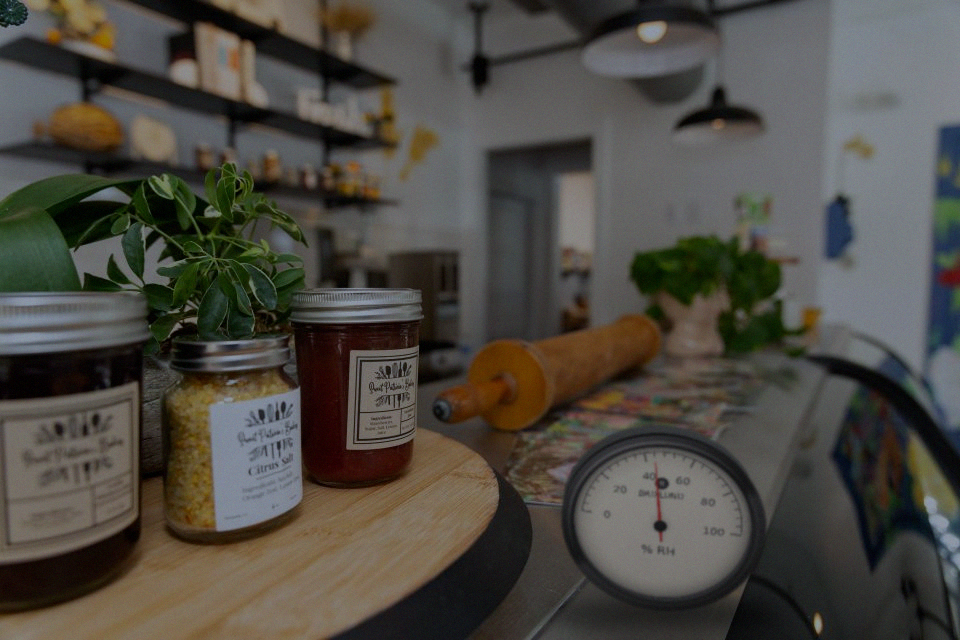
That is 44 %
